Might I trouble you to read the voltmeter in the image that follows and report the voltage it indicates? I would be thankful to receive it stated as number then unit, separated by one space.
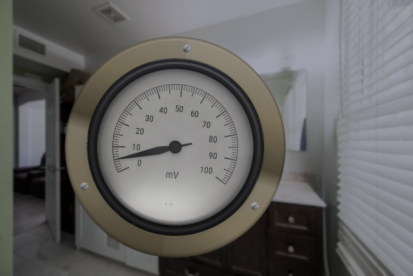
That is 5 mV
